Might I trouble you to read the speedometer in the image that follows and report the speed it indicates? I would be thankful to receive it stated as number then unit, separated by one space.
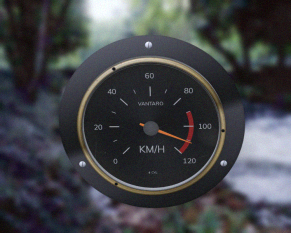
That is 110 km/h
